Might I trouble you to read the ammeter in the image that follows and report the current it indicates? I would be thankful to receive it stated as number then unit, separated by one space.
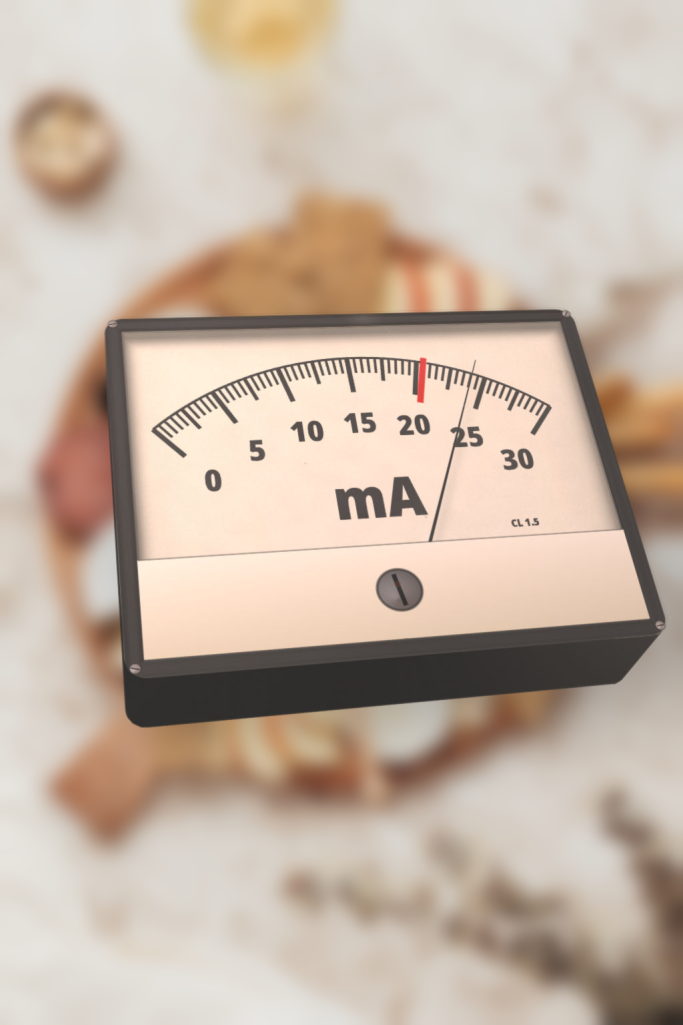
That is 24 mA
